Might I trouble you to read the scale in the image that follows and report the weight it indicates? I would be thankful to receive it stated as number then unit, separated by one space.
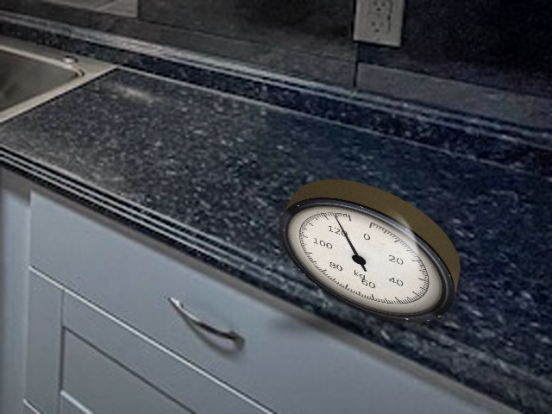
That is 125 kg
